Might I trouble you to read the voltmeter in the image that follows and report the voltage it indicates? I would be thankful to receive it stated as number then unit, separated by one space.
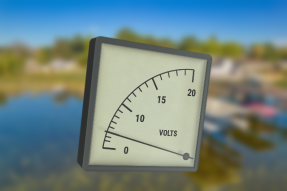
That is 5 V
